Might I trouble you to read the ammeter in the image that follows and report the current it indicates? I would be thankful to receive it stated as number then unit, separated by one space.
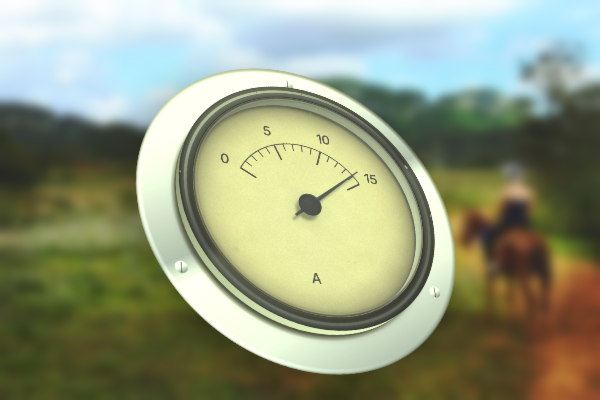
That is 14 A
